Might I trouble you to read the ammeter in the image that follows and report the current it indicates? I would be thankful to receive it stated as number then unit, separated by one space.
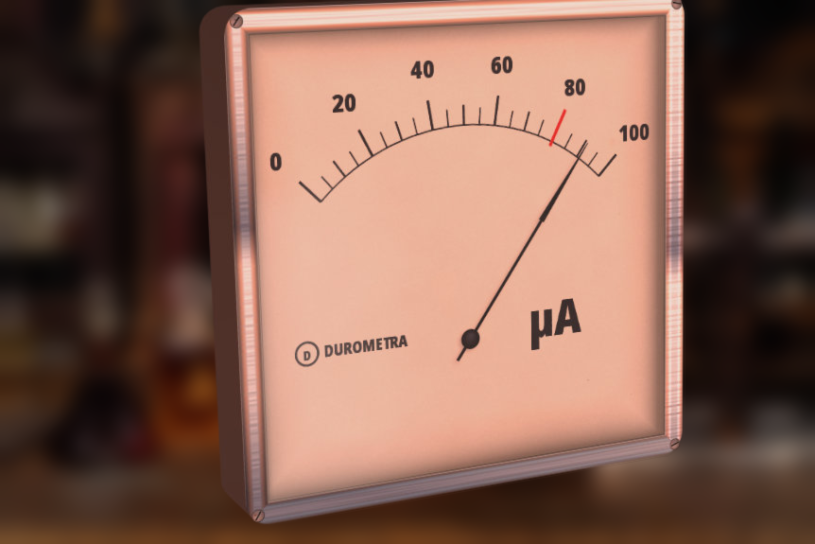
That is 90 µA
